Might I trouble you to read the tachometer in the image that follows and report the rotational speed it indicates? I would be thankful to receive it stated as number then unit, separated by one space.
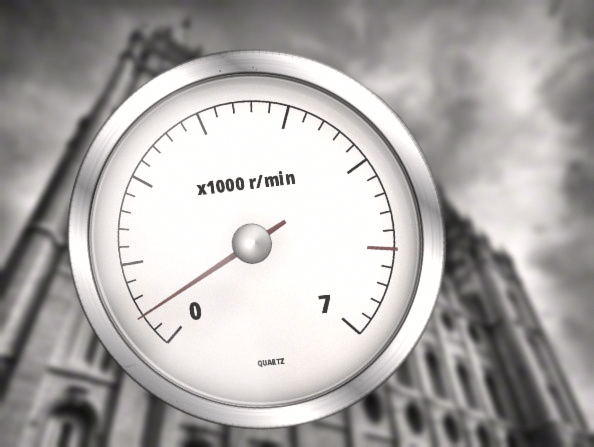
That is 400 rpm
